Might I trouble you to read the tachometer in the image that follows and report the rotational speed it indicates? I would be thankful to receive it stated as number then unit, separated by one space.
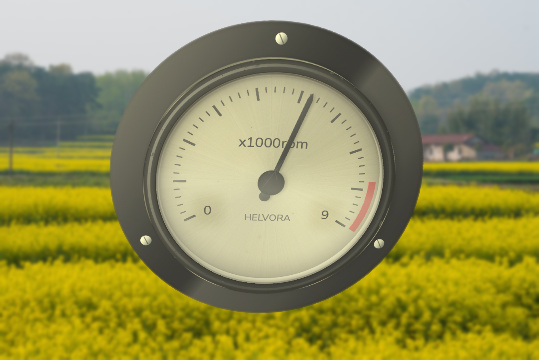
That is 5200 rpm
